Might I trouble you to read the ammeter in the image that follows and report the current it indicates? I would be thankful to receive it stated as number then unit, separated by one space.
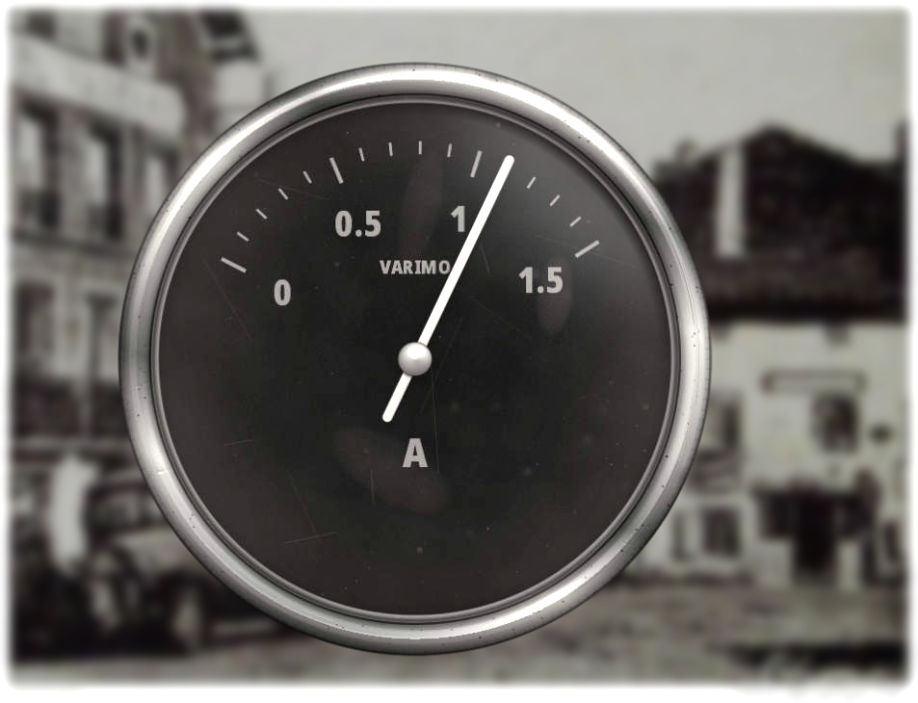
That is 1.1 A
